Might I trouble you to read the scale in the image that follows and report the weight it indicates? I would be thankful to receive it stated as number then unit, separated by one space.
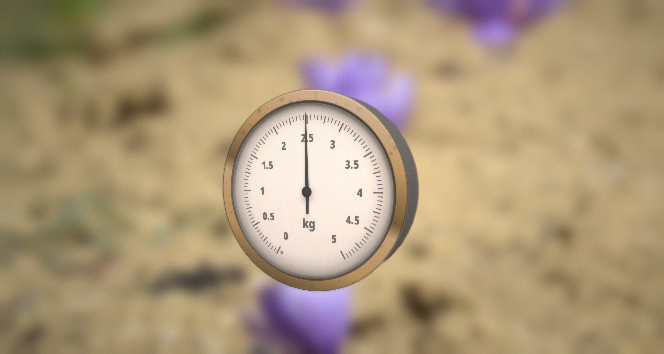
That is 2.5 kg
